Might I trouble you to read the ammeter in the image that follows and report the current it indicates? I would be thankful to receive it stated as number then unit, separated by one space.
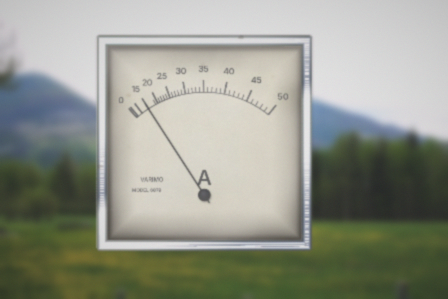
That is 15 A
